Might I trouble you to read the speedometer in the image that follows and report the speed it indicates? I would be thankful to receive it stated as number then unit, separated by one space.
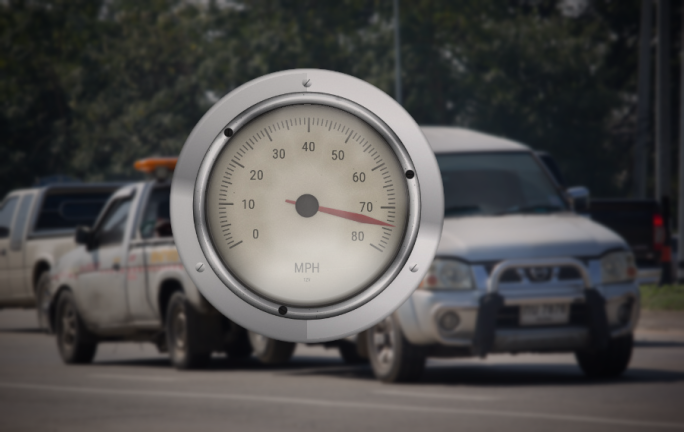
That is 74 mph
